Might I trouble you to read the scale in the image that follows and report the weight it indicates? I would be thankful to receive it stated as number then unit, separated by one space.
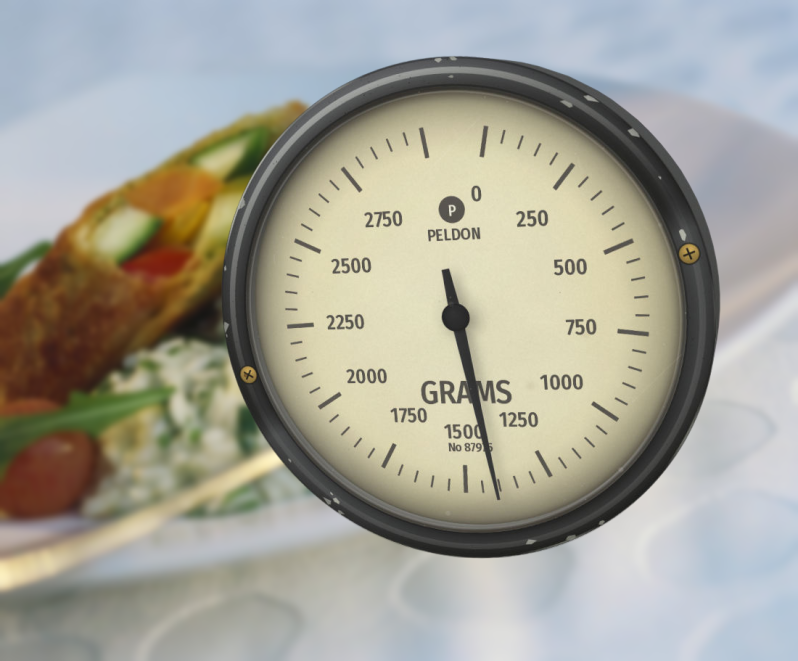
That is 1400 g
